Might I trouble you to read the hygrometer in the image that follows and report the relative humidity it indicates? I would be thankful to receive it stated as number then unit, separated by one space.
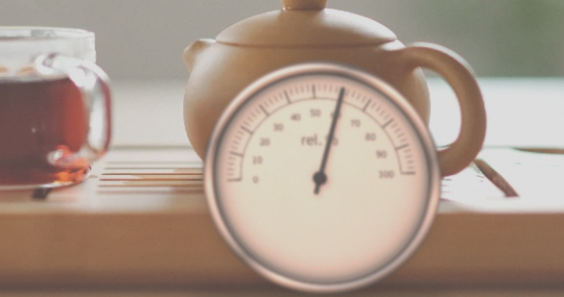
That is 60 %
